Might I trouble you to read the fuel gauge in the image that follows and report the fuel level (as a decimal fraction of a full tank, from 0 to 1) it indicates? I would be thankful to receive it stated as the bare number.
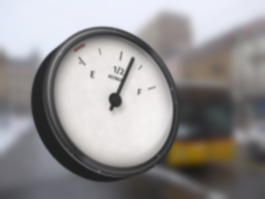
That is 0.625
